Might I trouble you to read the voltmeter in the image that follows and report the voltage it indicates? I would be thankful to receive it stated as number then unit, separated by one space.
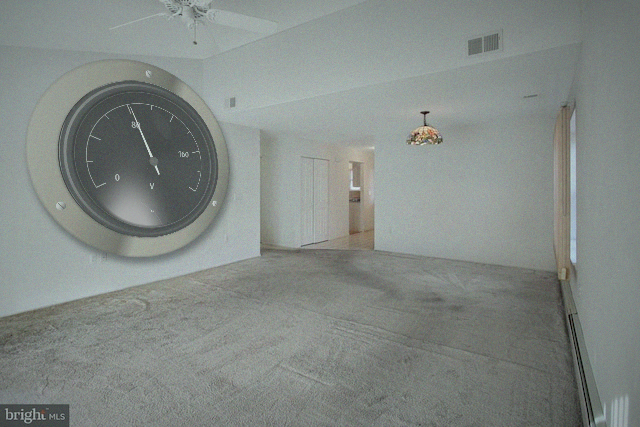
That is 80 V
